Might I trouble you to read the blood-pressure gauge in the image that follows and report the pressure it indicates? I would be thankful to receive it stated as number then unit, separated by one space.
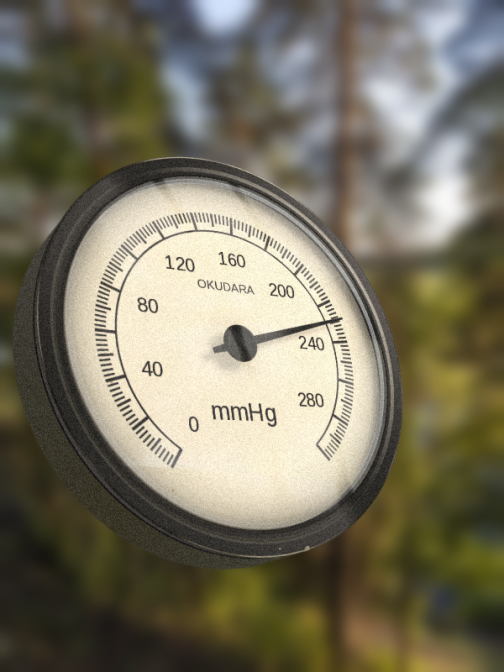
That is 230 mmHg
